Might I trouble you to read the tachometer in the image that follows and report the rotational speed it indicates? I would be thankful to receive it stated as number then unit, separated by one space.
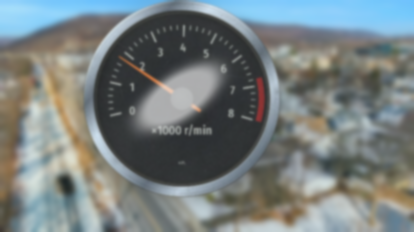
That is 1800 rpm
